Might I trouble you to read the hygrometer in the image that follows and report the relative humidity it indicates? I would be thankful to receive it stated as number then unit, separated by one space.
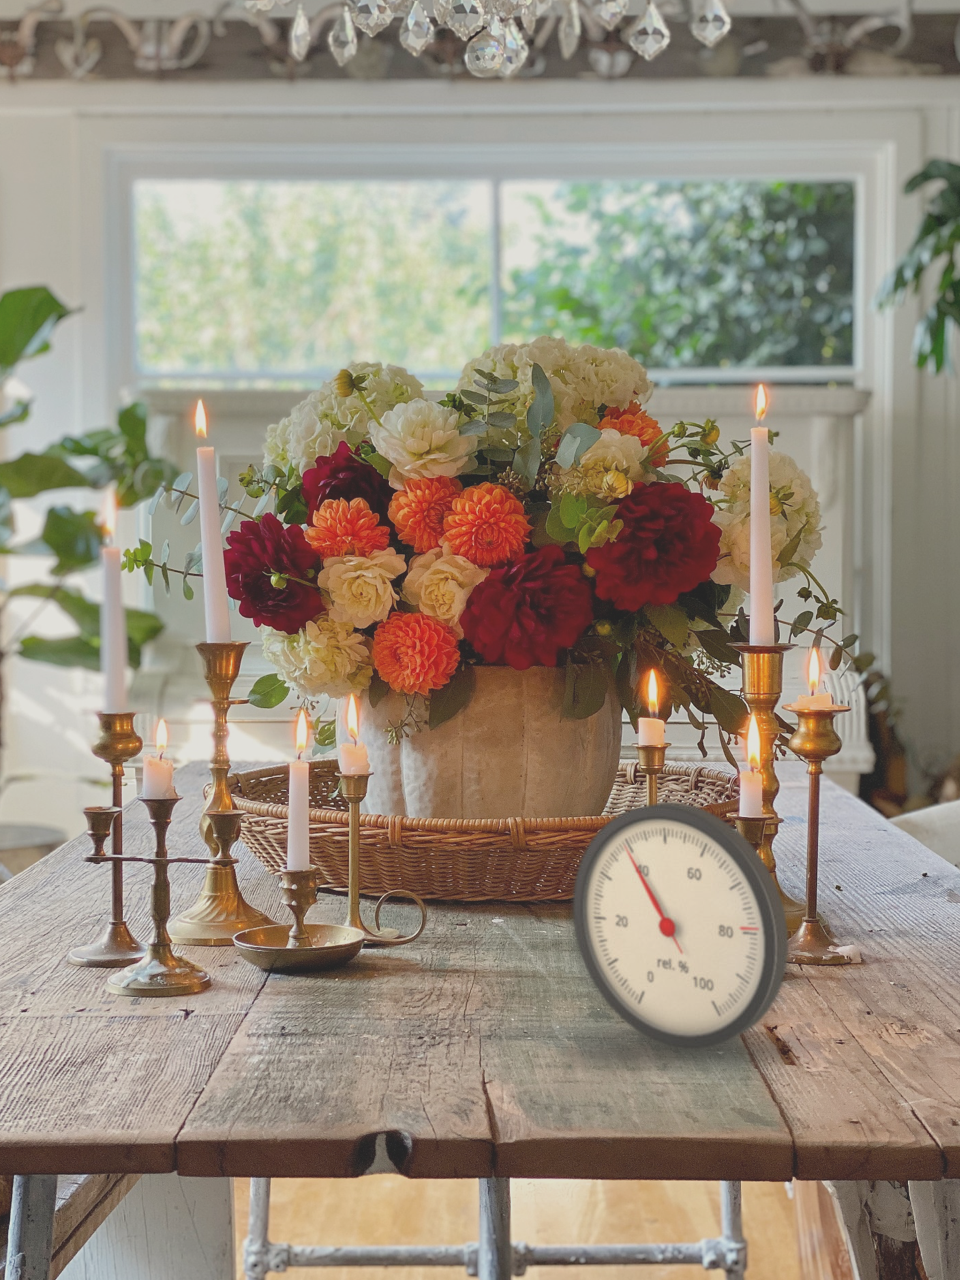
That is 40 %
